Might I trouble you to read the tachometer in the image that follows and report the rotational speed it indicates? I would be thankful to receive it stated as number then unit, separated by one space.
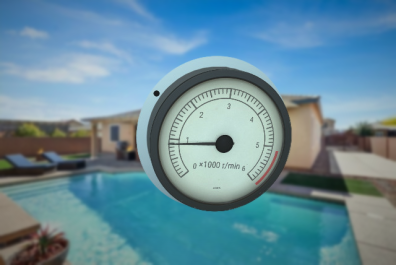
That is 900 rpm
